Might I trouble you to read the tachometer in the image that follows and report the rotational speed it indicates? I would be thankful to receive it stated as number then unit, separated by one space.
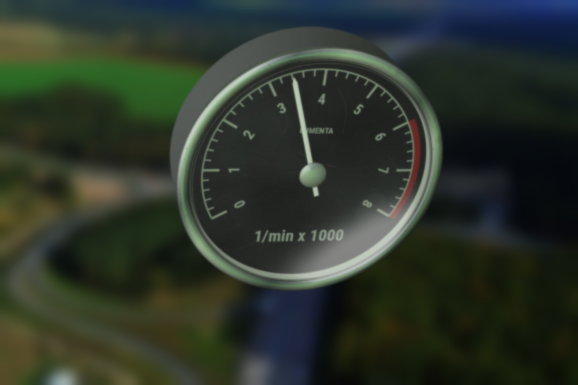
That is 3400 rpm
